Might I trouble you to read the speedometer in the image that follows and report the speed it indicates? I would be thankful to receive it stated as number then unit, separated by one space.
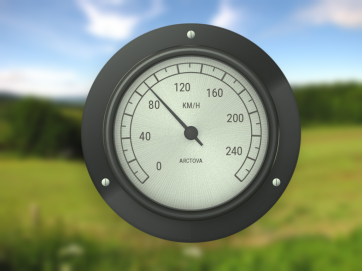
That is 90 km/h
